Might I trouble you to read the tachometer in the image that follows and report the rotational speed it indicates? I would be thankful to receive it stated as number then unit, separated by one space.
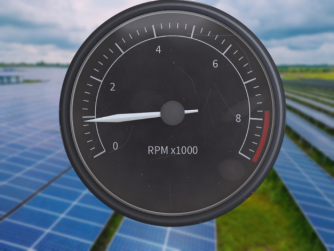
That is 900 rpm
